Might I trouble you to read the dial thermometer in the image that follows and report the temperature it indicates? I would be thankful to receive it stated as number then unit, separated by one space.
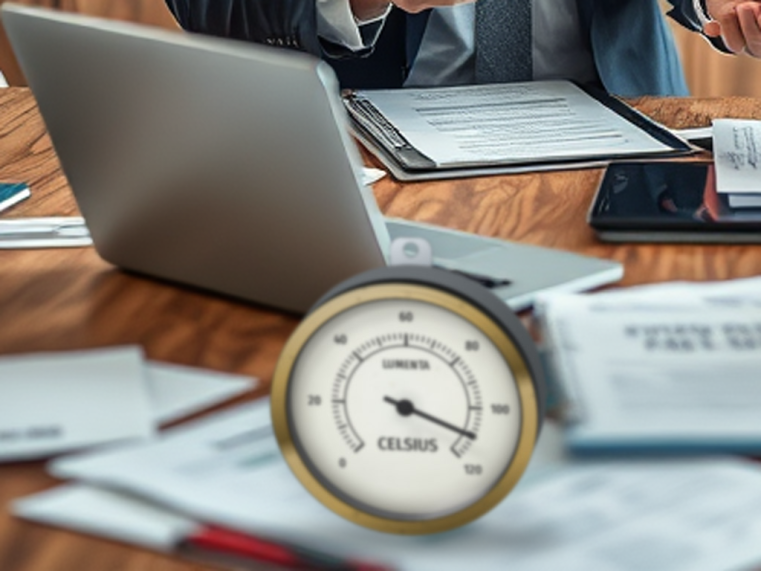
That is 110 °C
